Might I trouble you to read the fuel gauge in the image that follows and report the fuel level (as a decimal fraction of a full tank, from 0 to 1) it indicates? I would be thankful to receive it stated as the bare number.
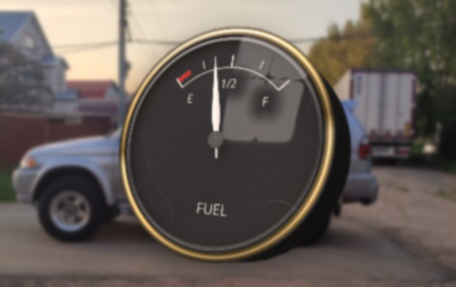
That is 0.375
